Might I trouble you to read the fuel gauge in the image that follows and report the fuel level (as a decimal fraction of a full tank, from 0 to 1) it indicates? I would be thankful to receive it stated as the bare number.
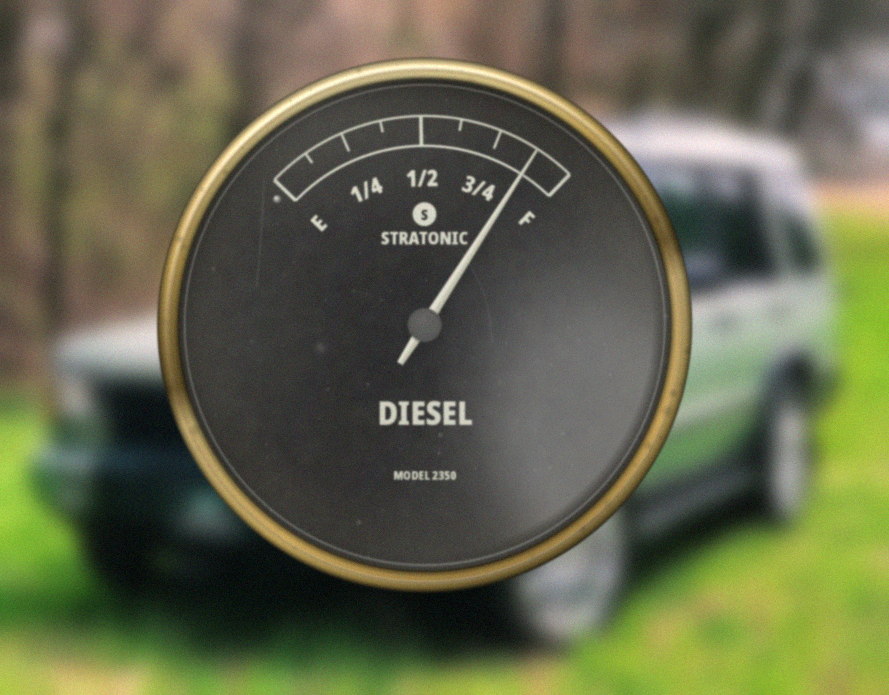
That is 0.875
